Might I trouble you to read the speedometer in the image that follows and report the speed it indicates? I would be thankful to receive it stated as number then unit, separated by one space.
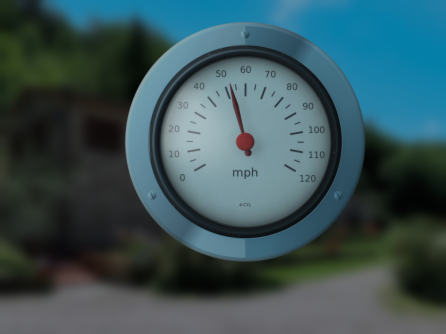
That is 52.5 mph
